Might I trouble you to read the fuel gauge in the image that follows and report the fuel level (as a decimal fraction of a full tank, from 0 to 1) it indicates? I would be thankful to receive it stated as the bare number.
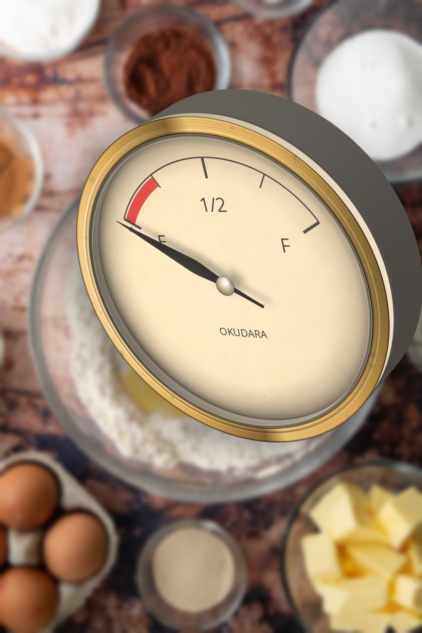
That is 0
